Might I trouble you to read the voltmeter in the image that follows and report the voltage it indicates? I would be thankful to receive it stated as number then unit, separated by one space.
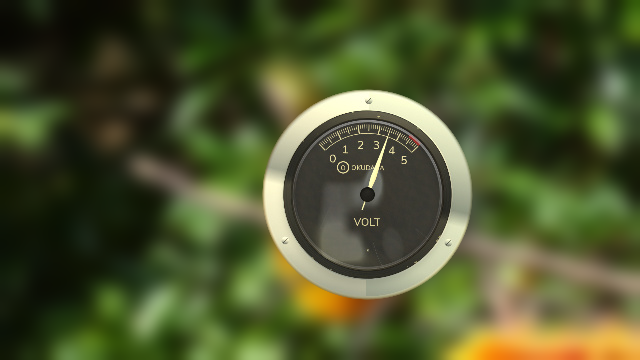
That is 3.5 V
